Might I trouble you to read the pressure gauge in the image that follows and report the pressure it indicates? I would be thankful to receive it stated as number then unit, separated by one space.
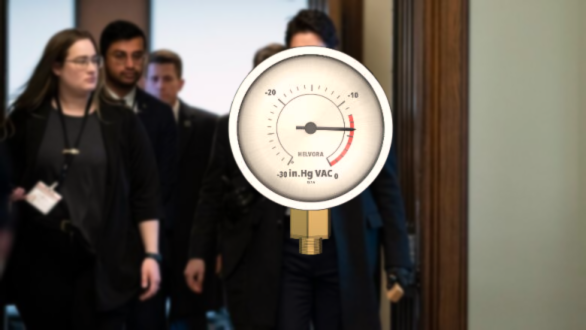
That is -6 inHg
